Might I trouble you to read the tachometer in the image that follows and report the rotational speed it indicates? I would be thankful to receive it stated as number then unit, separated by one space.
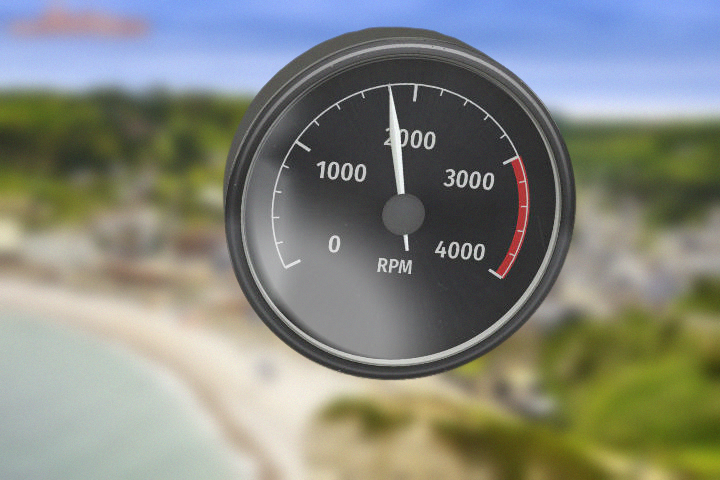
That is 1800 rpm
